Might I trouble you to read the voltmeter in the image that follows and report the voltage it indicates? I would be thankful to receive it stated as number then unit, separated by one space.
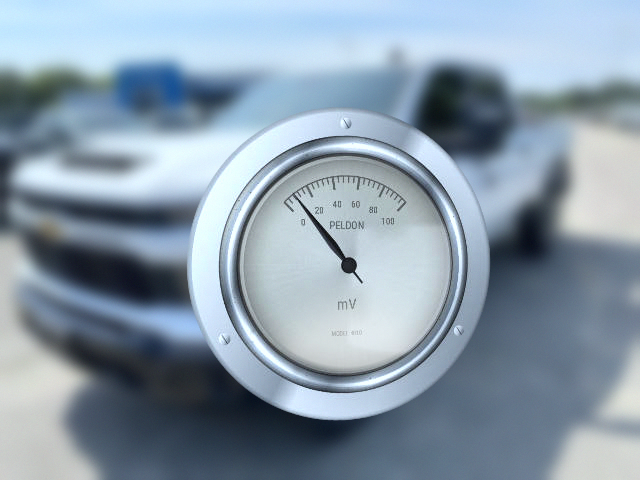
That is 8 mV
